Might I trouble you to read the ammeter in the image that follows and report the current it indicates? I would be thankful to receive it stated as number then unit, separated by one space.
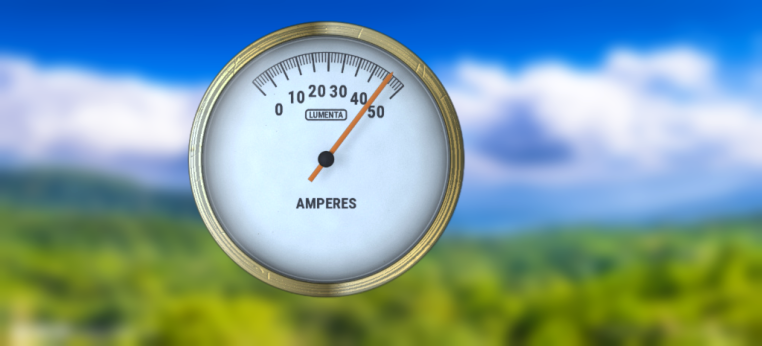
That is 45 A
